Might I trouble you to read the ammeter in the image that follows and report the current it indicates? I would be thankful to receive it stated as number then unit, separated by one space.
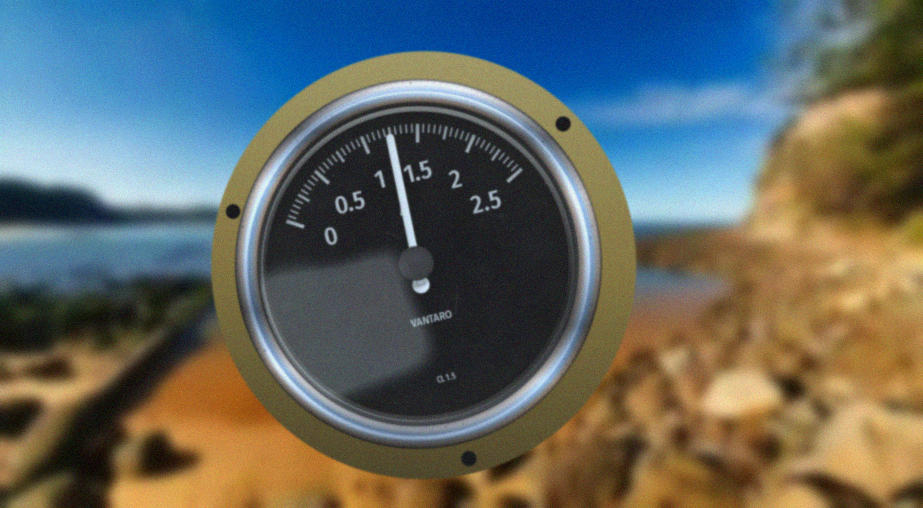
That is 1.25 A
